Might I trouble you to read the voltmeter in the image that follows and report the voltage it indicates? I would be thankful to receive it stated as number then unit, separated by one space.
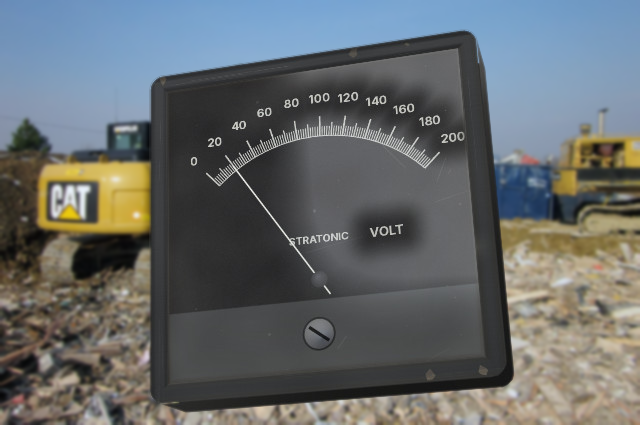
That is 20 V
